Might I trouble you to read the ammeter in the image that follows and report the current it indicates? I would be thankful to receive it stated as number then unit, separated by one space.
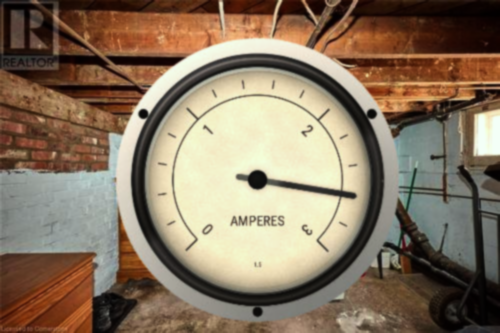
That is 2.6 A
